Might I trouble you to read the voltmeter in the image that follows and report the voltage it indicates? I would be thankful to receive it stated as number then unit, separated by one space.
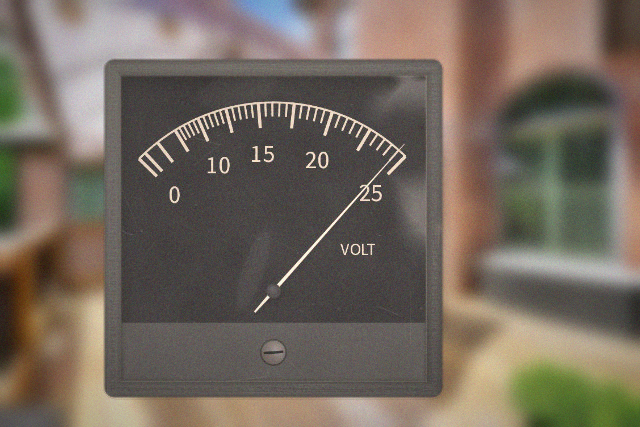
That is 24.5 V
